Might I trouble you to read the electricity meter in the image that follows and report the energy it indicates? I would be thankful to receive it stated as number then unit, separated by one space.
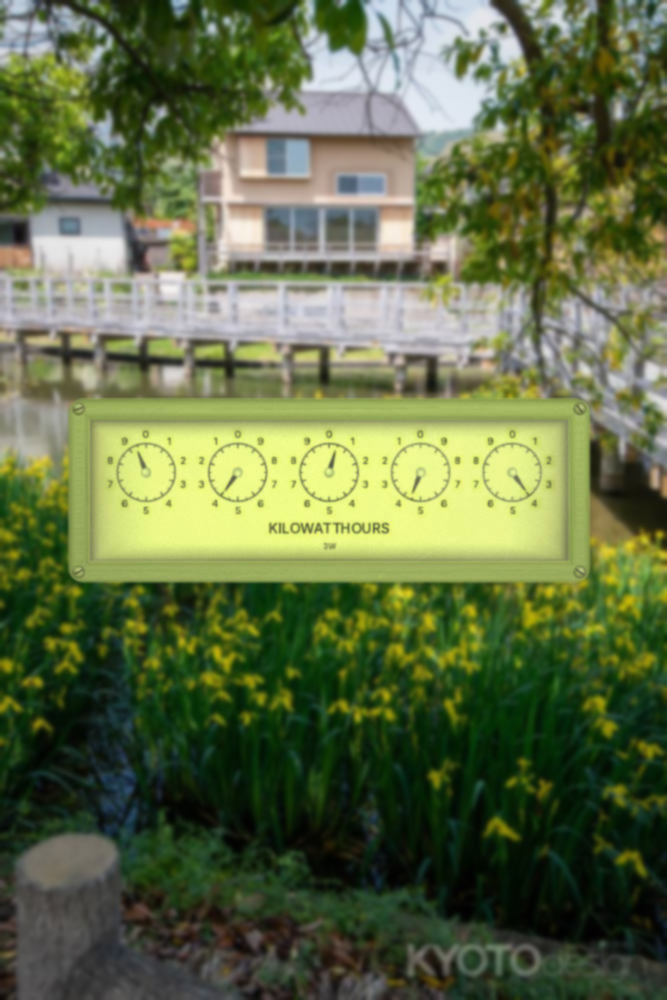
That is 94044 kWh
